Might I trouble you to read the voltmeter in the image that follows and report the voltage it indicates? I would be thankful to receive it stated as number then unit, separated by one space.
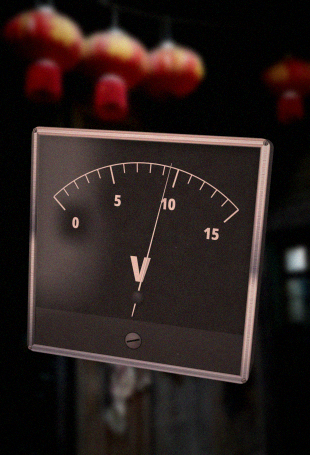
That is 9.5 V
